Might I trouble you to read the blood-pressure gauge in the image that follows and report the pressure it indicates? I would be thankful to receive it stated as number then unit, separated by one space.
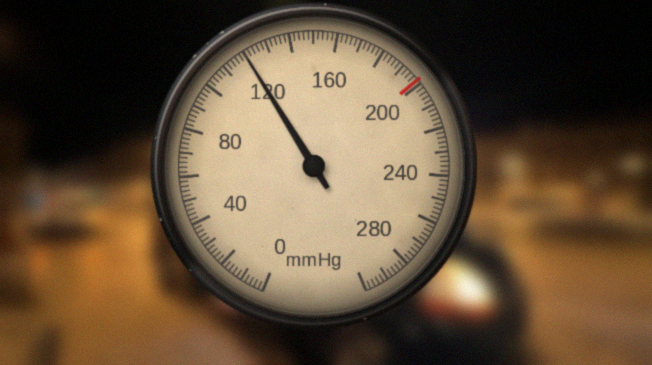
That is 120 mmHg
